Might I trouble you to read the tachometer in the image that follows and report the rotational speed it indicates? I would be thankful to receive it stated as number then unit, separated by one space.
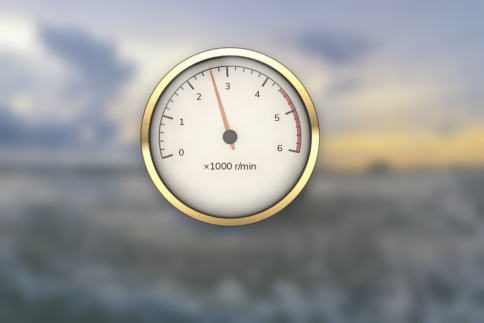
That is 2600 rpm
